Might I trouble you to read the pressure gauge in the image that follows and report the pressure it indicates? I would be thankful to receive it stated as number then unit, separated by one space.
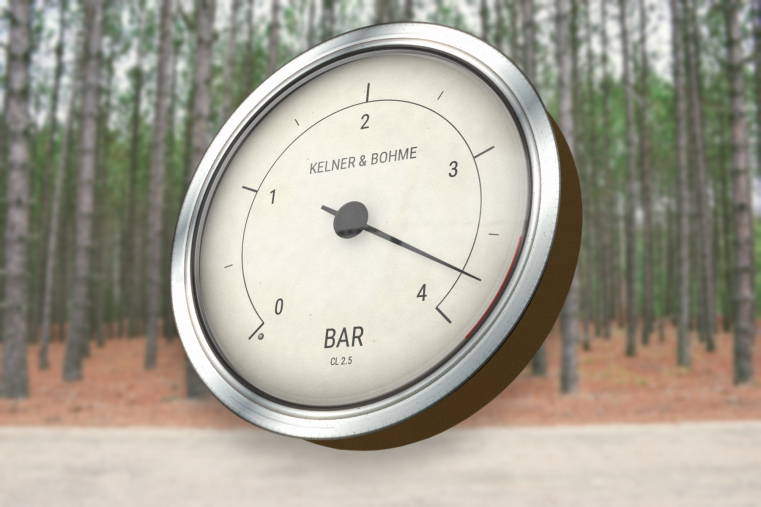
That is 3.75 bar
